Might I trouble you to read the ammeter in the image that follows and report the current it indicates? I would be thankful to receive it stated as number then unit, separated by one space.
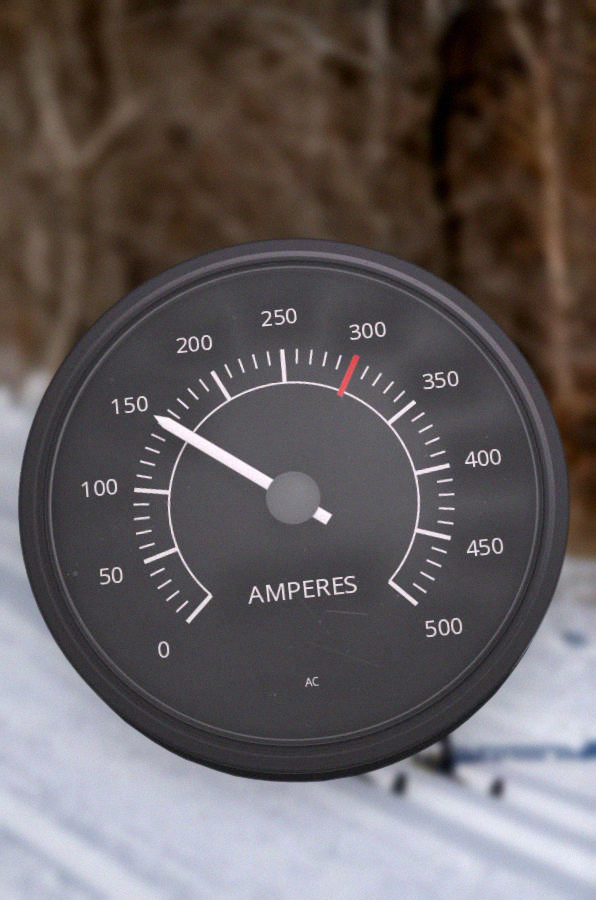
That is 150 A
